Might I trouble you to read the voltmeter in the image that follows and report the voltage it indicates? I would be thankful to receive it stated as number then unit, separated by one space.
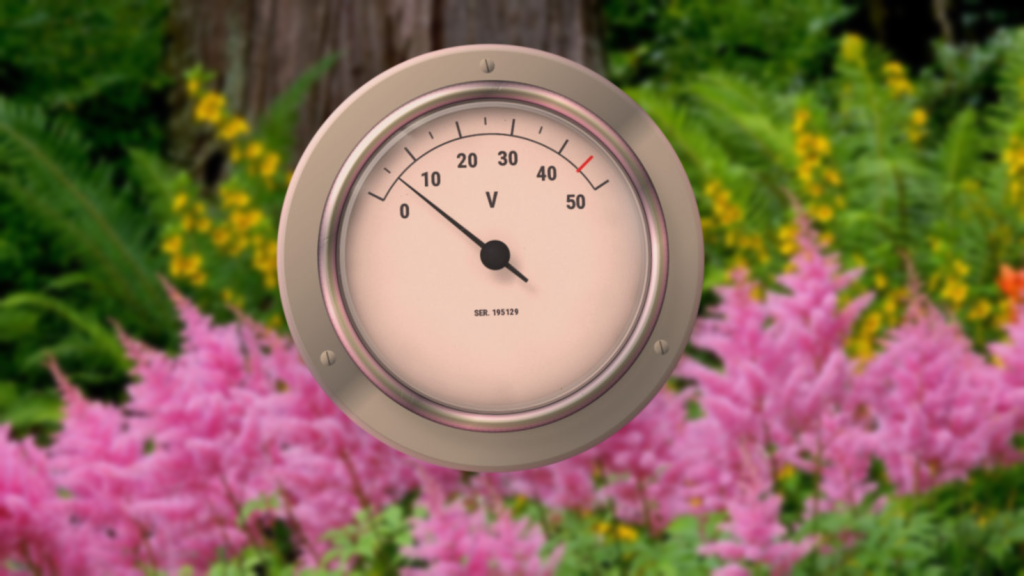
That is 5 V
